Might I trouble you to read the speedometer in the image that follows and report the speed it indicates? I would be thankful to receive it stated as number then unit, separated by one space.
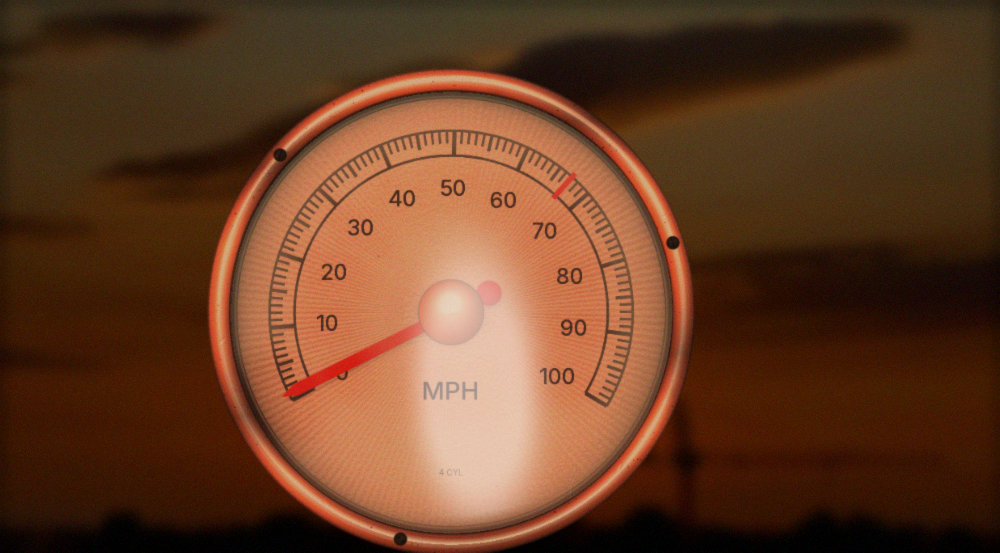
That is 1 mph
